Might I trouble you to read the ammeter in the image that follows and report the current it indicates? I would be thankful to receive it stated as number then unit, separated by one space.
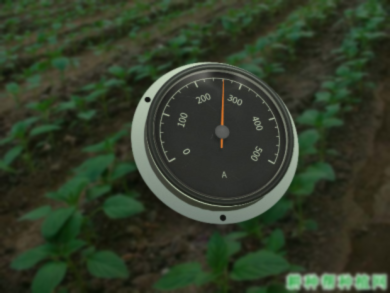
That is 260 A
